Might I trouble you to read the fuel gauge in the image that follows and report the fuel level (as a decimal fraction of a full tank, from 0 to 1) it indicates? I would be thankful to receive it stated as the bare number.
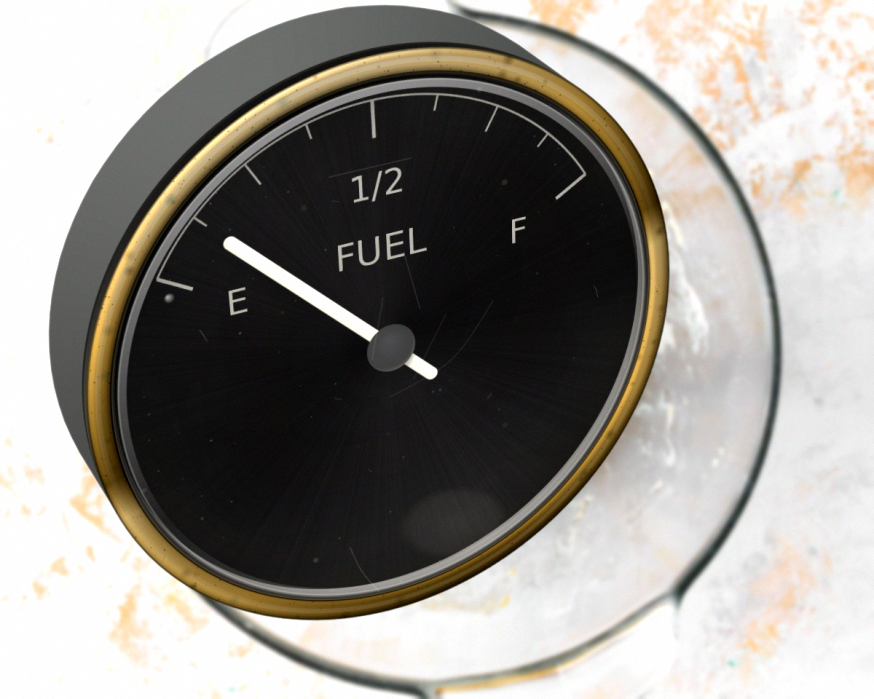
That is 0.125
